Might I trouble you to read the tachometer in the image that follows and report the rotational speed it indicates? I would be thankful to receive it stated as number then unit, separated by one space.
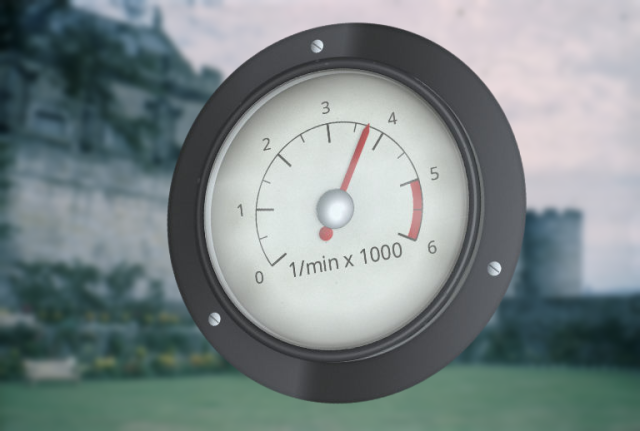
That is 3750 rpm
